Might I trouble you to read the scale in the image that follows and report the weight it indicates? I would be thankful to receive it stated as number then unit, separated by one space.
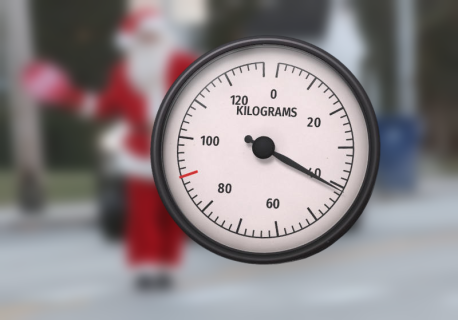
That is 41 kg
